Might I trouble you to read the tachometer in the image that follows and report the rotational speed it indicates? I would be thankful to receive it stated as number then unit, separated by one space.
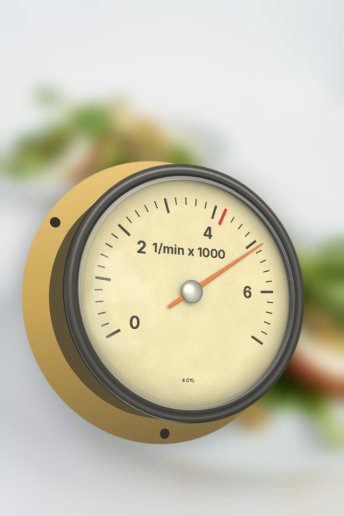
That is 5100 rpm
